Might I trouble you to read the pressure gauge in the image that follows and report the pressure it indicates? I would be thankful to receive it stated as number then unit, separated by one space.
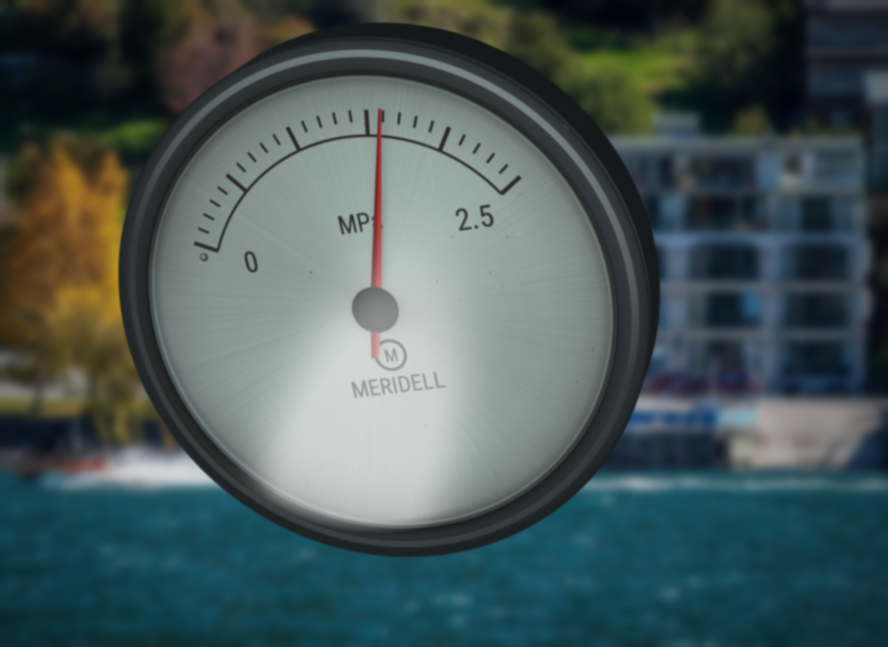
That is 1.6 MPa
